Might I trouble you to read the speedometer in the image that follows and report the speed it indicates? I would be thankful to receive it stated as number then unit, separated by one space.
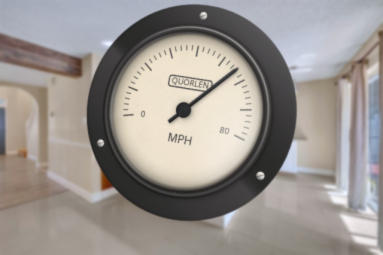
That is 56 mph
